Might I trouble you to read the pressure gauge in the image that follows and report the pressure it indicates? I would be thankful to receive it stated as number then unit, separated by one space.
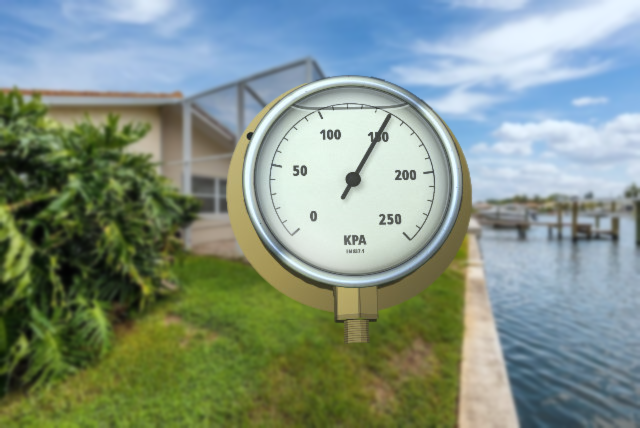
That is 150 kPa
